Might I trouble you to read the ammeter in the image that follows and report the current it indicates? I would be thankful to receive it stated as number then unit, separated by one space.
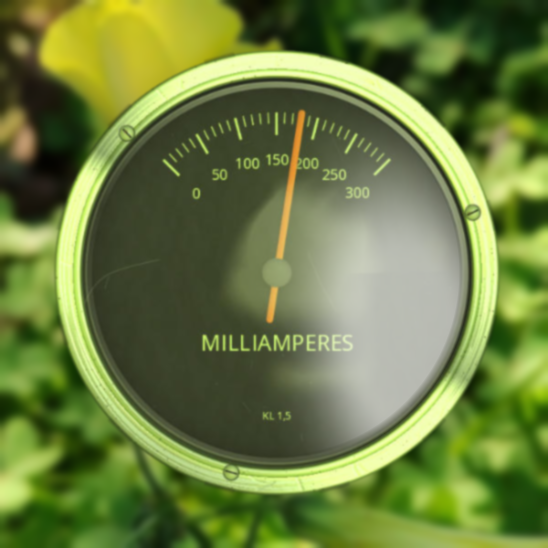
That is 180 mA
